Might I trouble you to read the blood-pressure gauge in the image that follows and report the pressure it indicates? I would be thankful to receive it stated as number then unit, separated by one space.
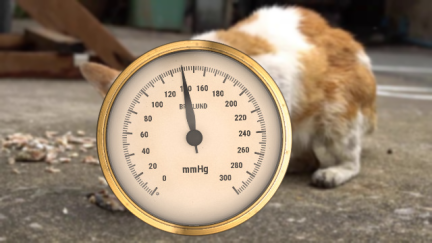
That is 140 mmHg
